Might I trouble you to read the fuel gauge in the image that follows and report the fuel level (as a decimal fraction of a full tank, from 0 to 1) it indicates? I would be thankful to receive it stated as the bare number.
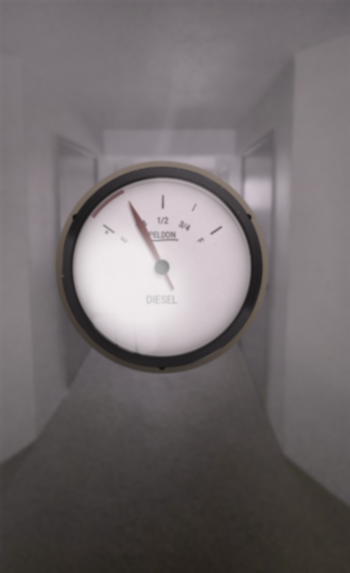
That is 0.25
